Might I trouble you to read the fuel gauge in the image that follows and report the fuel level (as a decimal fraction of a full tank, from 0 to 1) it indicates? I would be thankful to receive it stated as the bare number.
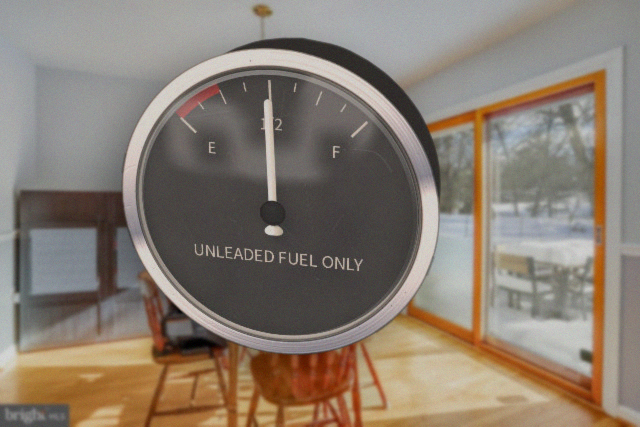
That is 0.5
